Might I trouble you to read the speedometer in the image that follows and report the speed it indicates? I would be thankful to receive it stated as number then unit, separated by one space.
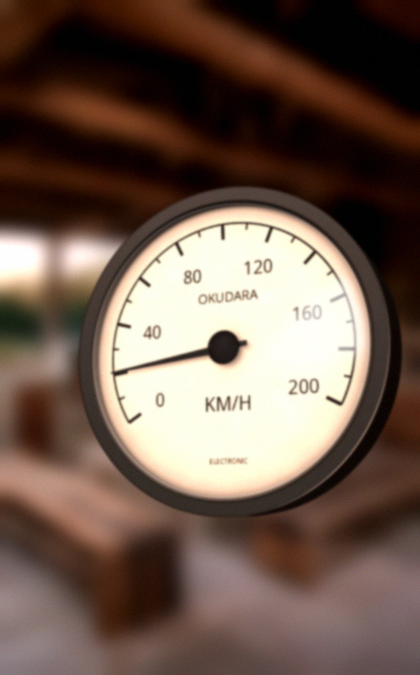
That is 20 km/h
